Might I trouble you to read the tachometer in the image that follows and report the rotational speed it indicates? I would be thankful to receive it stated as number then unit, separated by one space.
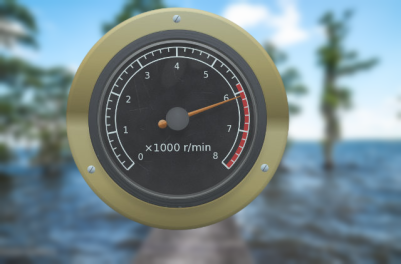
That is 6100 rpm
